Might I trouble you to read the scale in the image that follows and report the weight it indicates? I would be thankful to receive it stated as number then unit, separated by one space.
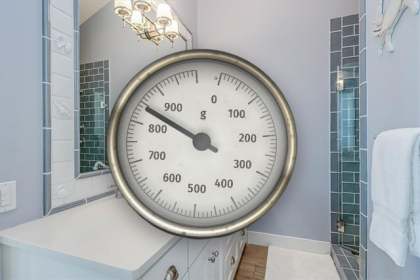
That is 840 g
